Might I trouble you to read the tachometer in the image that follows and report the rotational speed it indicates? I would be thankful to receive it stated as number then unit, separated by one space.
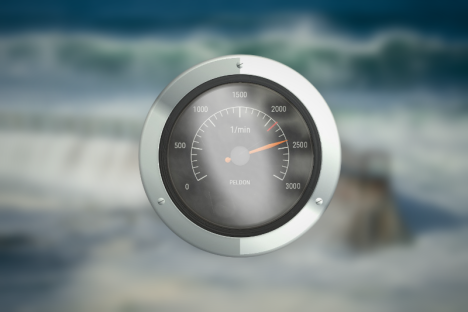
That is 2400 rpm
